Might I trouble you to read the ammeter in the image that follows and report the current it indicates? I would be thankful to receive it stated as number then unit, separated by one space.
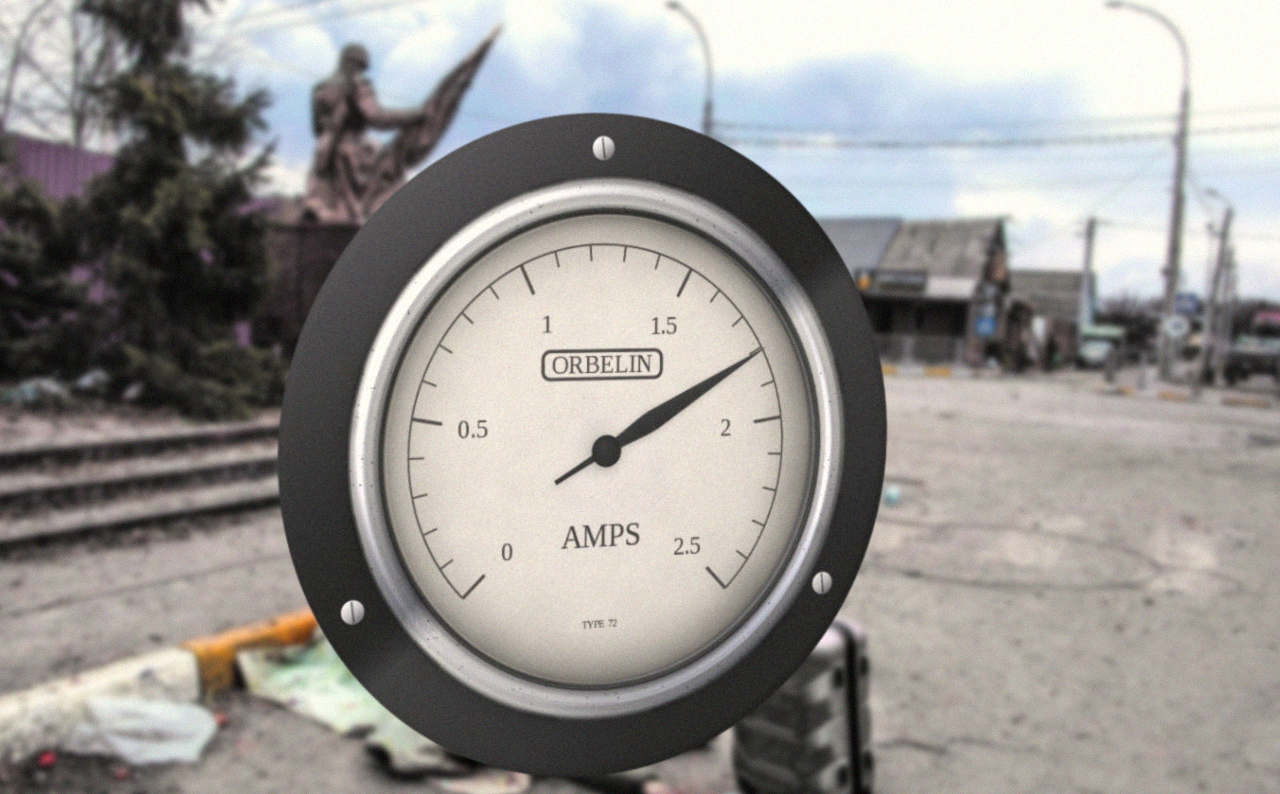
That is 1.8 A
